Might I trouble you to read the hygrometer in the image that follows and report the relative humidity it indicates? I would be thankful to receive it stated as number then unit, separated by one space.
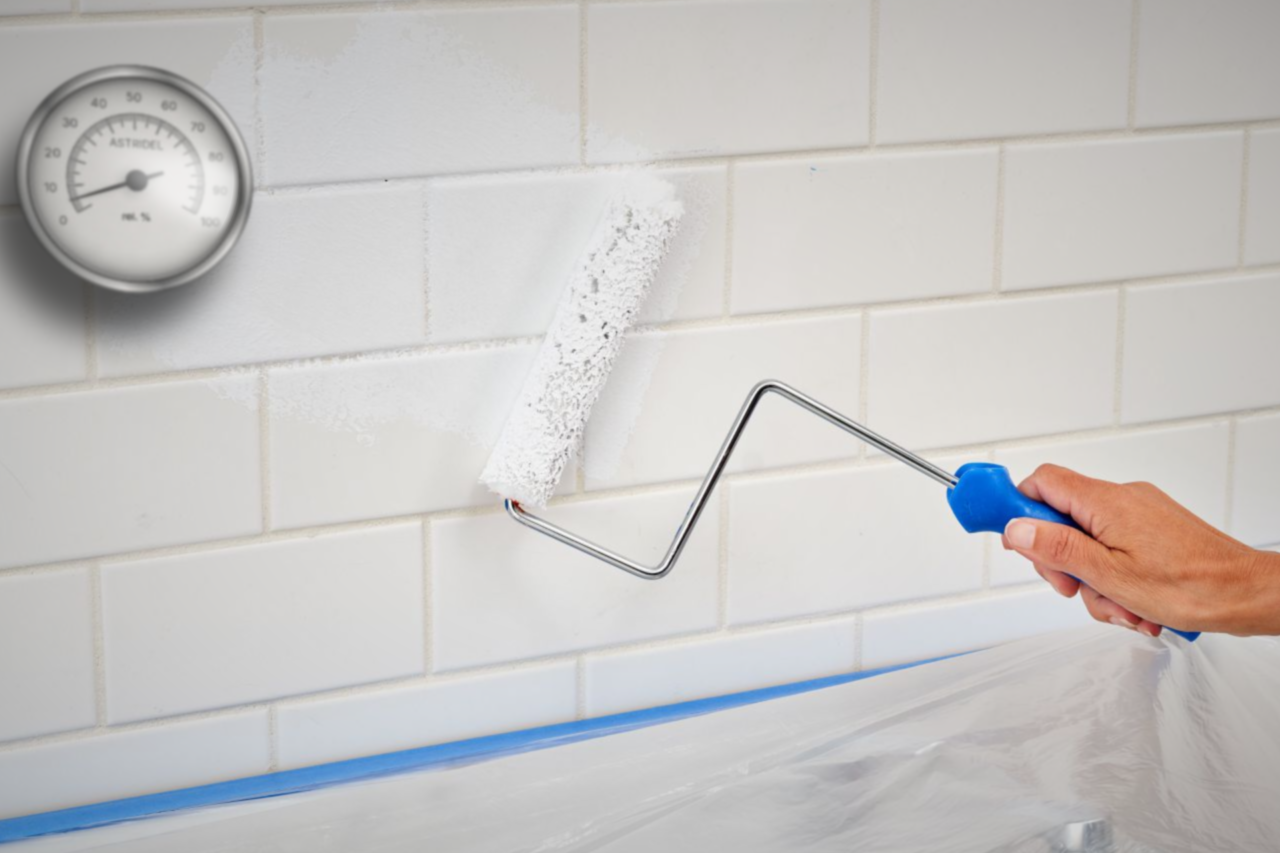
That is 5 %
